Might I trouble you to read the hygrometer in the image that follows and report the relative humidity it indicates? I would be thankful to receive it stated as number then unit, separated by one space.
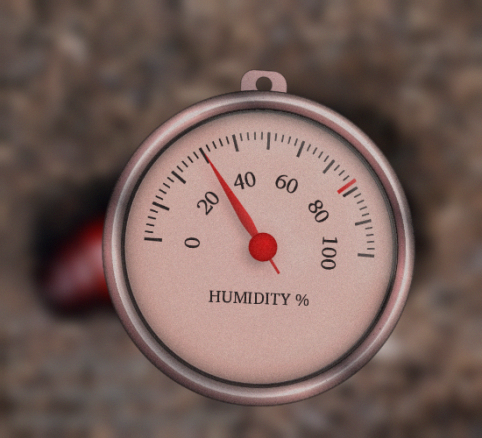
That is 30 %
